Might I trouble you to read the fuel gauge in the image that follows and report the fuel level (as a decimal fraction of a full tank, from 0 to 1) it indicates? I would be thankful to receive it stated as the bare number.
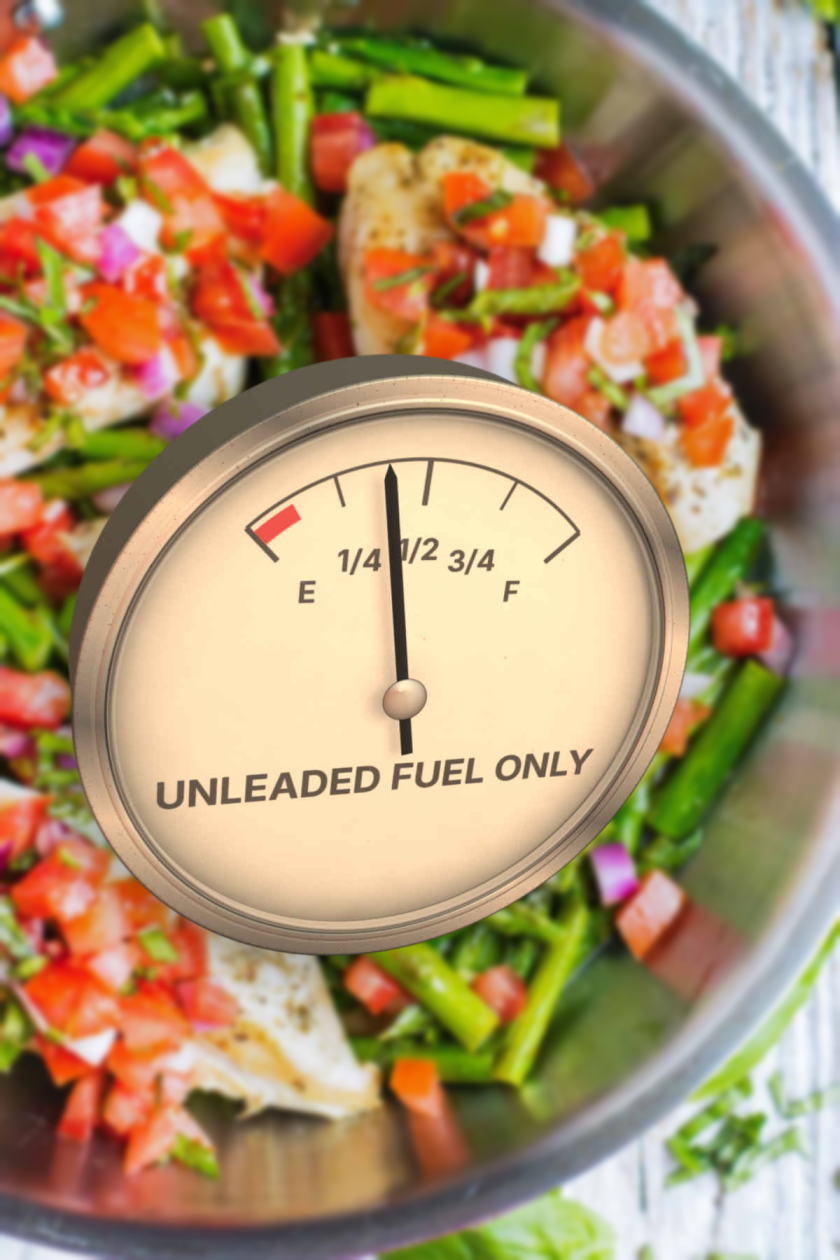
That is 0.375
